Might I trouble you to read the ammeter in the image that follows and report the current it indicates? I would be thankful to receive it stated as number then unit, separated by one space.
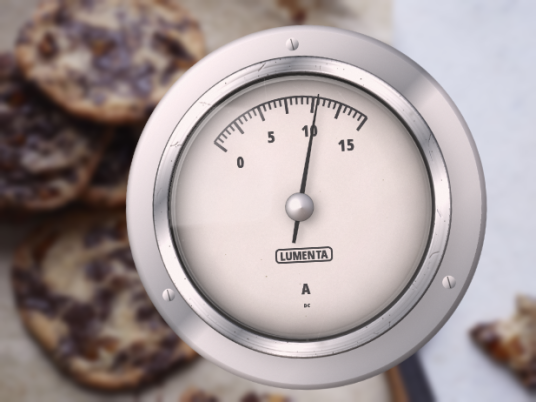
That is 10.5 A
